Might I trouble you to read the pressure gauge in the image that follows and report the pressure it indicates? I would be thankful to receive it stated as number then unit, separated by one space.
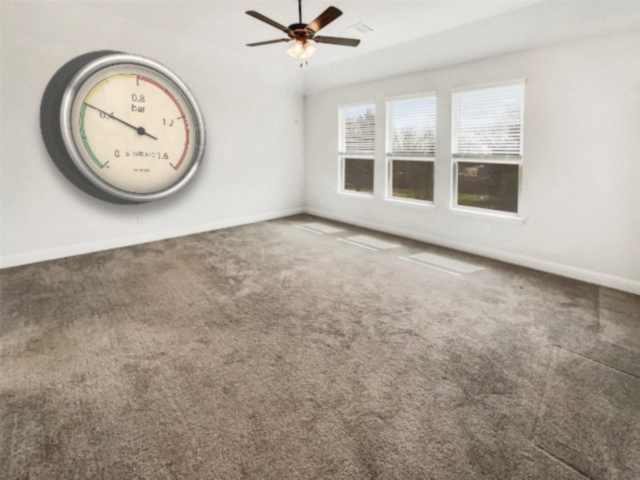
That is 0.4 bar
